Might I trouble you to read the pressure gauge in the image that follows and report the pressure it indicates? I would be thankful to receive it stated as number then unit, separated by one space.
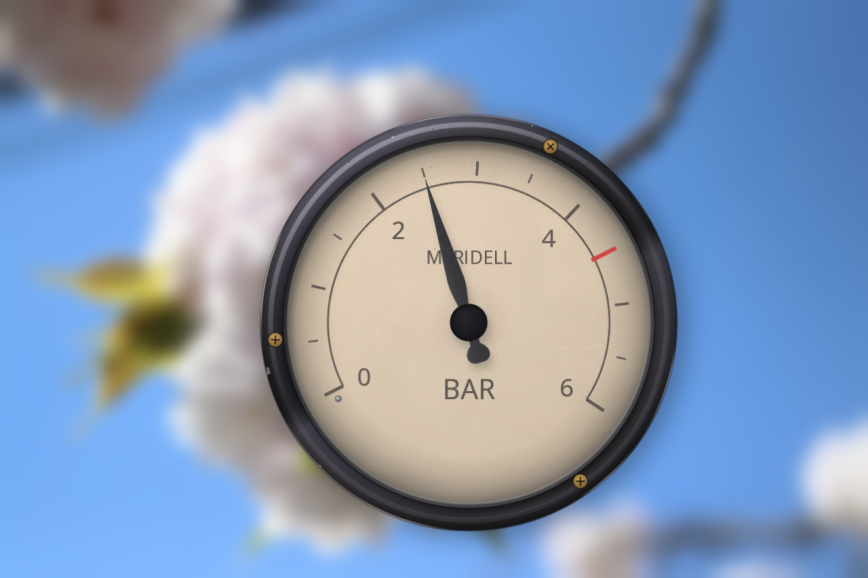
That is 2.5 bar
